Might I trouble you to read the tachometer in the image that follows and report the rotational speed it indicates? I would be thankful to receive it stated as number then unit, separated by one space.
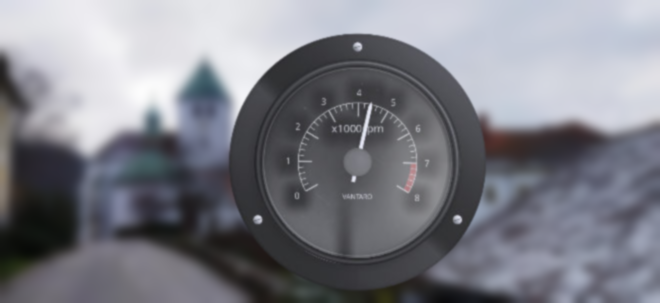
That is 4400 rpm
